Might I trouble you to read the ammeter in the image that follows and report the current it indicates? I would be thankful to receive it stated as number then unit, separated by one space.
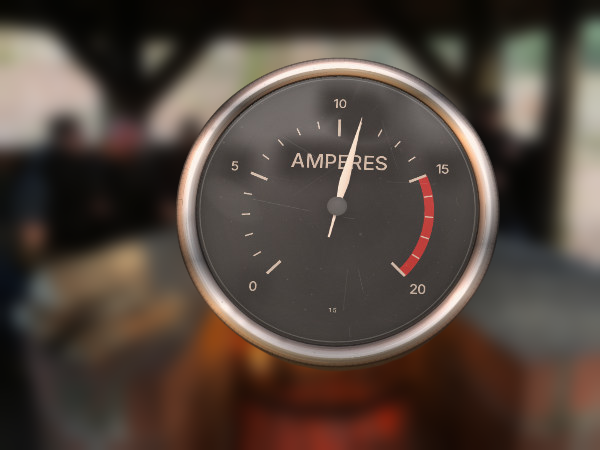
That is 11 A
